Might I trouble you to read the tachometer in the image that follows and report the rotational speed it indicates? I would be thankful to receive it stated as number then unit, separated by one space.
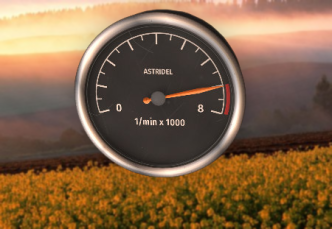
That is 7000 rpm
